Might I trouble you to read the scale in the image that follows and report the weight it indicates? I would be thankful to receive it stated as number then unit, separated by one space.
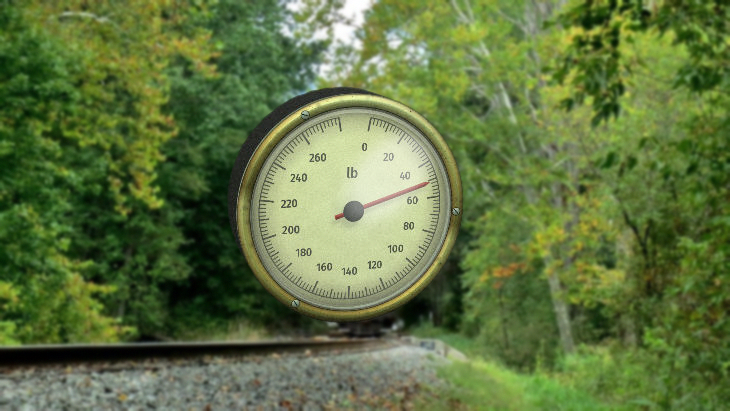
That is 50 lb
